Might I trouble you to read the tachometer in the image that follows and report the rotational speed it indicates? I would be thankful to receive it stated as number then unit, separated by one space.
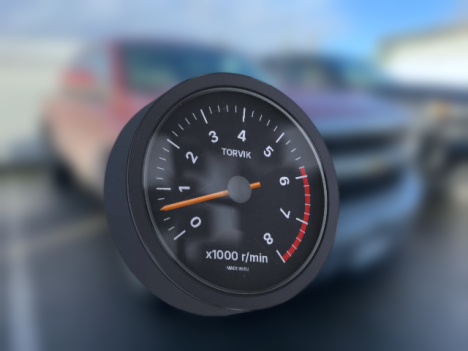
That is 600 rpm
